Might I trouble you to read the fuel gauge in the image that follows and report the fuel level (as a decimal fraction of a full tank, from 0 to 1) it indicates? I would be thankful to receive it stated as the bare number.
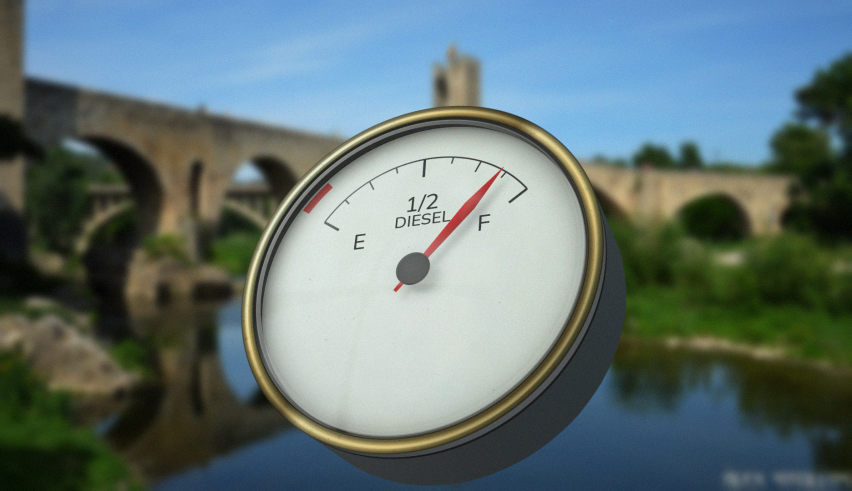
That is 0.875
